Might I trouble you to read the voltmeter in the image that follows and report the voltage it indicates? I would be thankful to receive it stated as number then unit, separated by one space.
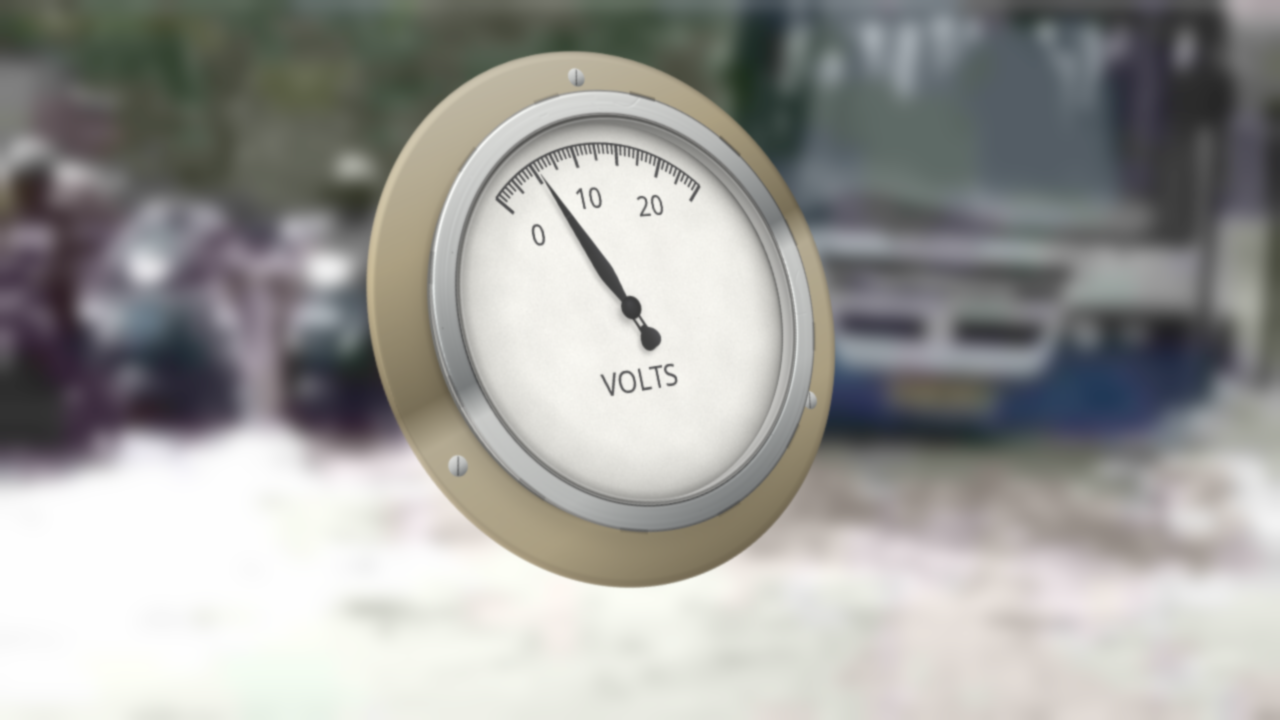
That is 5 V
